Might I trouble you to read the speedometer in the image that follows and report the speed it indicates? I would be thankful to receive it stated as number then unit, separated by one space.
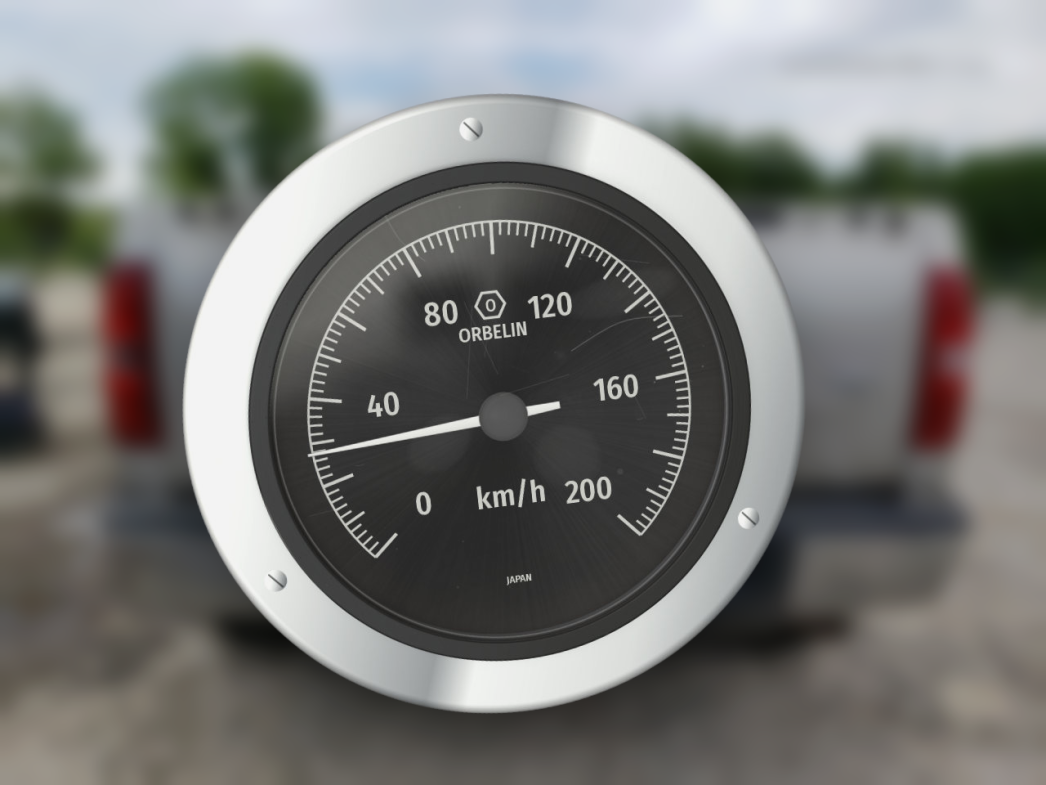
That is 28 km/h
